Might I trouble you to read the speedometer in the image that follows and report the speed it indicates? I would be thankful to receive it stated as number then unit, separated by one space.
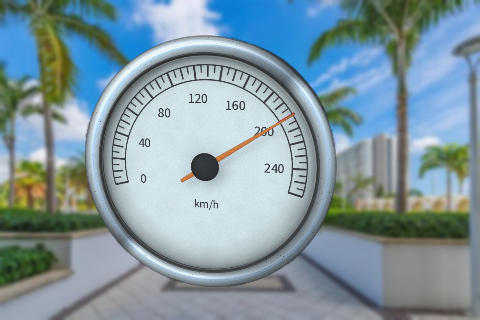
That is 200 km/h
